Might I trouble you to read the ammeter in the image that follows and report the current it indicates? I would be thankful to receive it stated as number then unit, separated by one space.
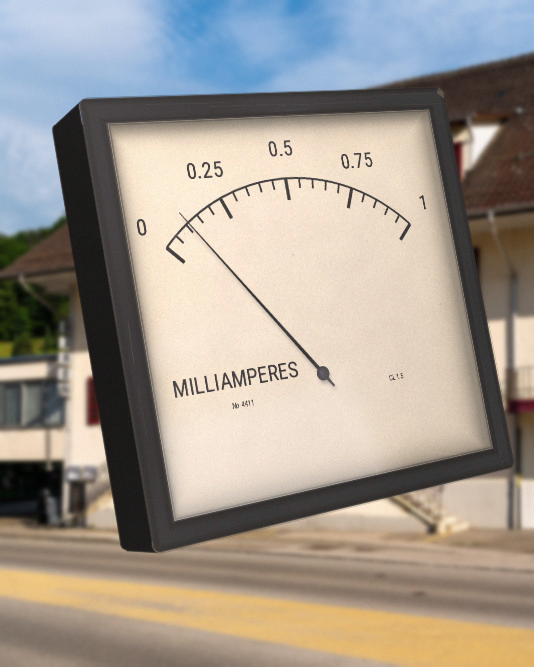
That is 0.1 mA
